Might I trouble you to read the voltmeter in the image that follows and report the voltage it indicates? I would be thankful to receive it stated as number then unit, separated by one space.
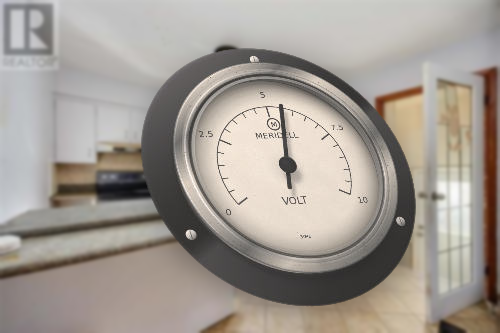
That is 5.5 V
